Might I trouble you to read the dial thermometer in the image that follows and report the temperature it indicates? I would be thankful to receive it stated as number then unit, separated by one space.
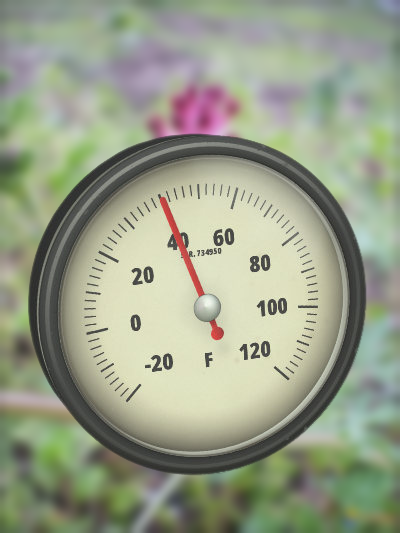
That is 40 °F
